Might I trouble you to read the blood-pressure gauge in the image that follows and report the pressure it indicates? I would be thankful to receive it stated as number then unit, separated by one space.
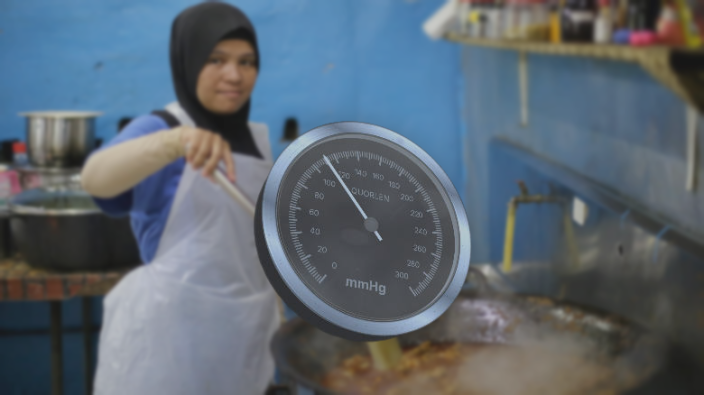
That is 110 mmHg
